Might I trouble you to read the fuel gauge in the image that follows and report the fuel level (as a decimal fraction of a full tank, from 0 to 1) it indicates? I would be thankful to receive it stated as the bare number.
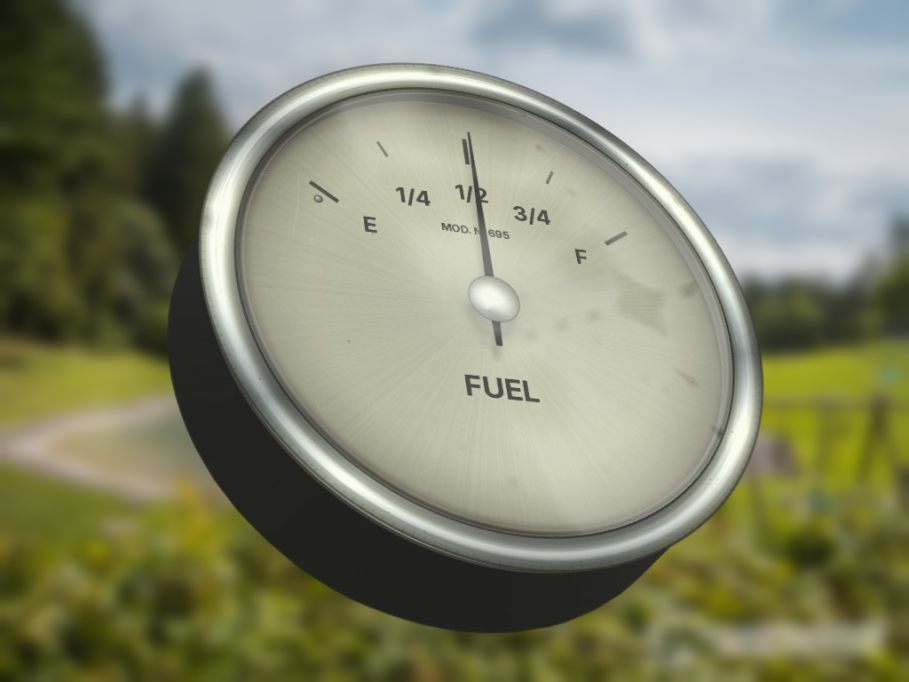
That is 0.5
